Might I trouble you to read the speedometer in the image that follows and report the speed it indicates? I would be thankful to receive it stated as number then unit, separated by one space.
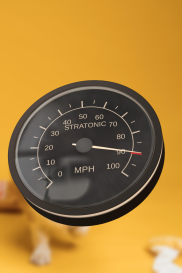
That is 90 mph
